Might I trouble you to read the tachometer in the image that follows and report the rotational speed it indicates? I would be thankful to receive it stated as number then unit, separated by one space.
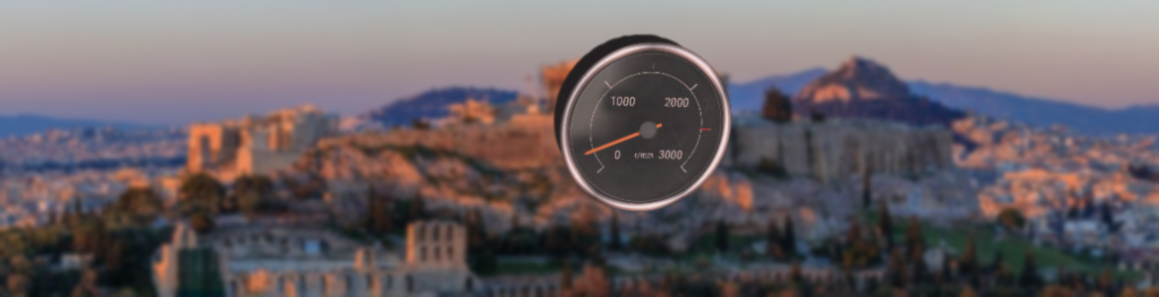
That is 250 rpm
